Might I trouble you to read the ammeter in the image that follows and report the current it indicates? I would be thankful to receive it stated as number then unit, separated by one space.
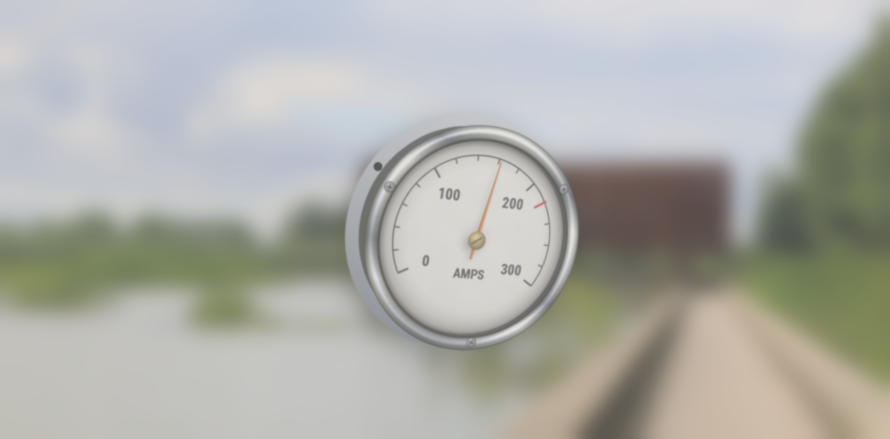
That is 160 A
